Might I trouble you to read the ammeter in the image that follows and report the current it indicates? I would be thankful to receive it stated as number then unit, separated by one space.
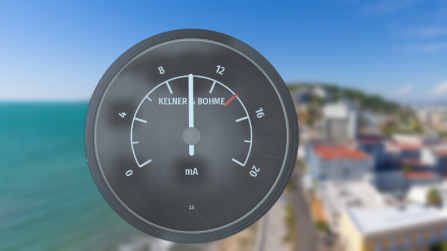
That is 10 mA
